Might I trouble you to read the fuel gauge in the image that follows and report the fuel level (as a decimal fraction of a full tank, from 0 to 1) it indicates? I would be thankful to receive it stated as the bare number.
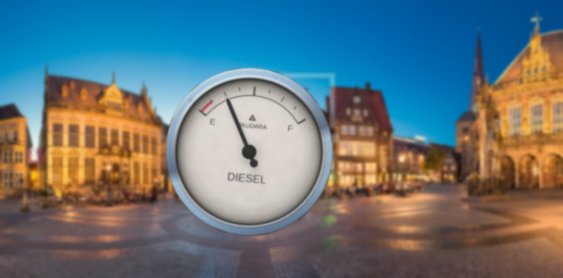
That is 0.25
